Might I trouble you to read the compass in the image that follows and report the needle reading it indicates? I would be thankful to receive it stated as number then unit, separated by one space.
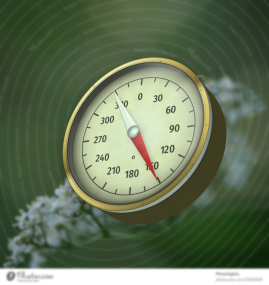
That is 150 °
